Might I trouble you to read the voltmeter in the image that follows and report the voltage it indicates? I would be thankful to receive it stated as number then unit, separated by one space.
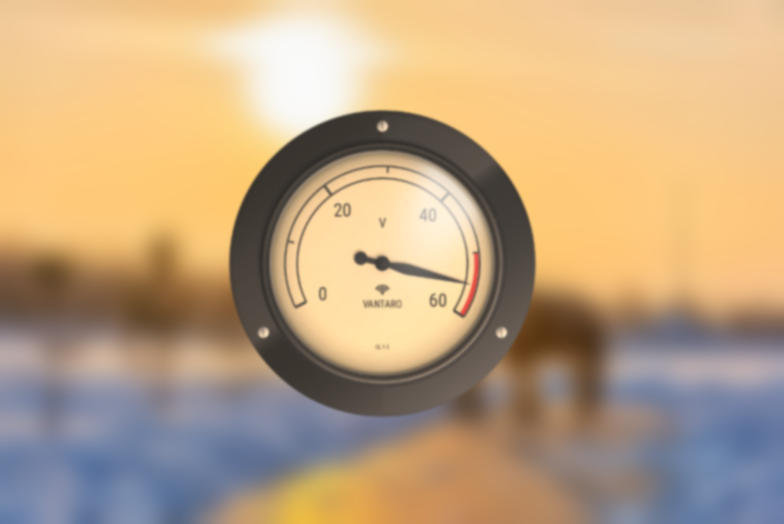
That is 55 V
